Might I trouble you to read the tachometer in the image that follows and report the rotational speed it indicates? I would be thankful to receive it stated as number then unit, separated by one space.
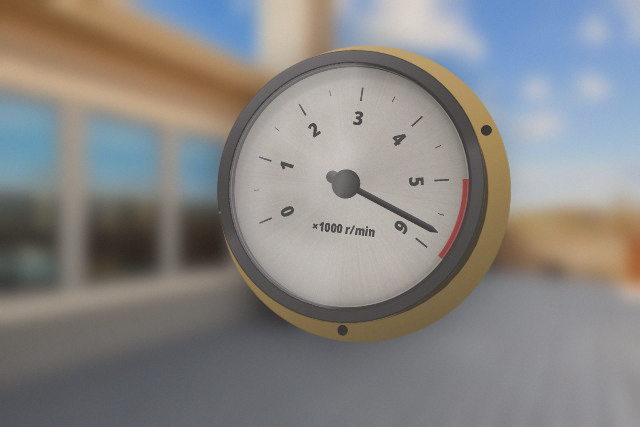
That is 5750 rpm
